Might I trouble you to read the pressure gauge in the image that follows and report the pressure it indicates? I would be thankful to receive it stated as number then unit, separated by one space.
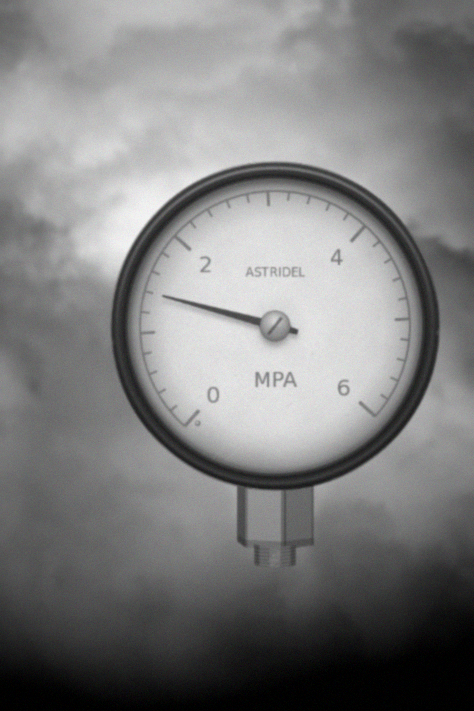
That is 1.4 MPa
